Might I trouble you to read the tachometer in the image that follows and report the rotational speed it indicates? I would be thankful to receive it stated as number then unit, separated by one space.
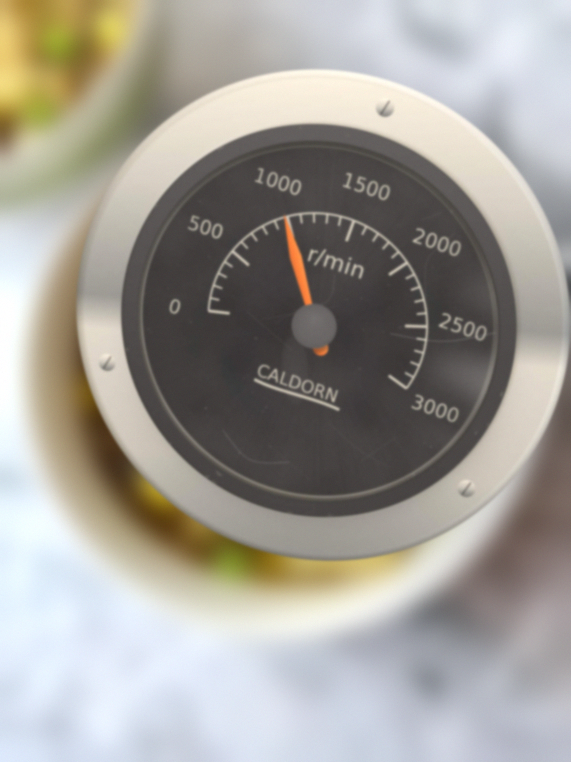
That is 1000 rpm
